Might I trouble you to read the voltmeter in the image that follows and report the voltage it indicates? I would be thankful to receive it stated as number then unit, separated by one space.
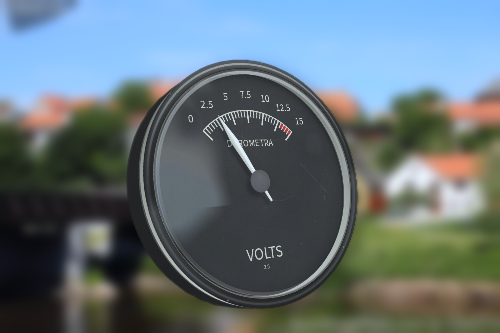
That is 2.5 V
